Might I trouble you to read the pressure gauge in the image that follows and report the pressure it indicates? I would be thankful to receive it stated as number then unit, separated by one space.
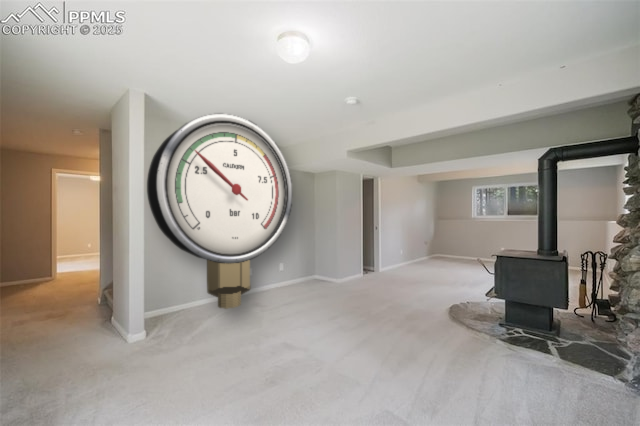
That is 3 bar
